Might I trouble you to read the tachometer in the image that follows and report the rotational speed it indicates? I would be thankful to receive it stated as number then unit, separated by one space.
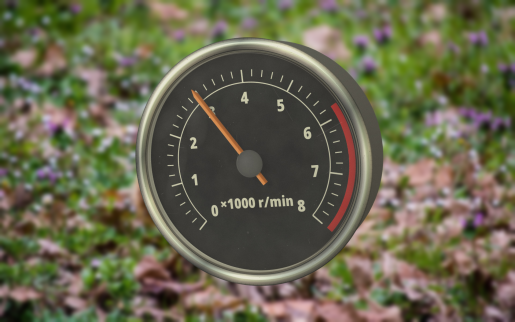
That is 3000 rpm
